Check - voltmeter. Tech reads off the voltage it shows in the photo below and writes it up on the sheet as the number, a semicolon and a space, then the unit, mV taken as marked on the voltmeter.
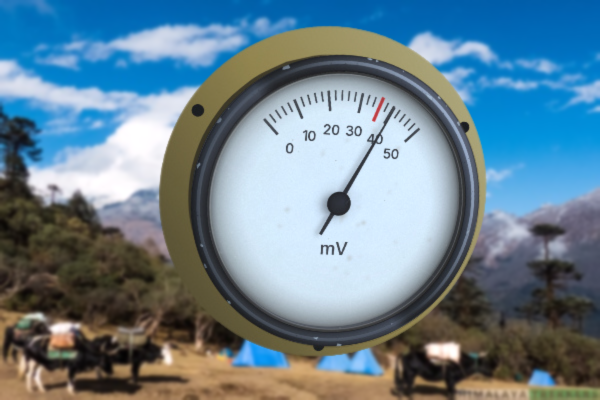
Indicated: 40; mV
